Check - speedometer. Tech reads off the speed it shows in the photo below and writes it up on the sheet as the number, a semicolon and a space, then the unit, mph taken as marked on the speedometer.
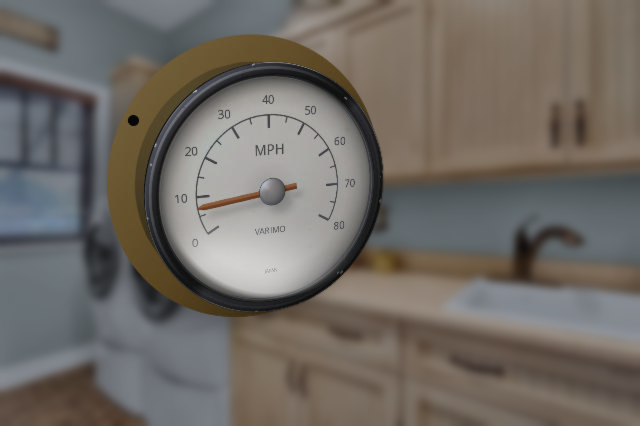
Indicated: 7.5; mph
